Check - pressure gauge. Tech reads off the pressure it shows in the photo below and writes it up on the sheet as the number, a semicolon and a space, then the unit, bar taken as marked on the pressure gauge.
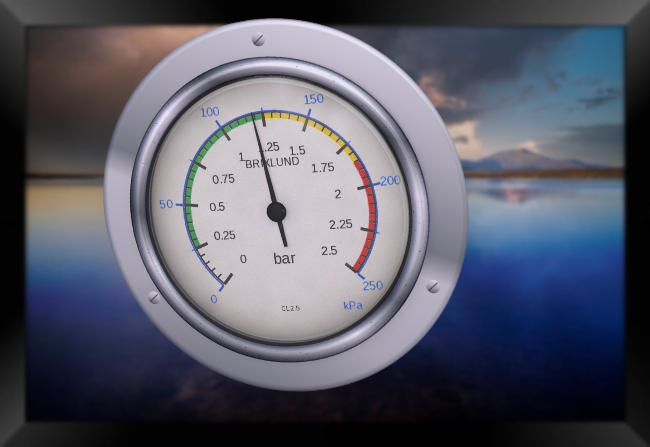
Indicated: 1.2; bar
